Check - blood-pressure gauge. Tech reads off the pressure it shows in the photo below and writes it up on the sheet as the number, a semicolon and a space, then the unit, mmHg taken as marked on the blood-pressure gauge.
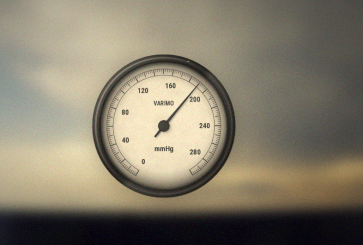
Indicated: 190; mmHg
